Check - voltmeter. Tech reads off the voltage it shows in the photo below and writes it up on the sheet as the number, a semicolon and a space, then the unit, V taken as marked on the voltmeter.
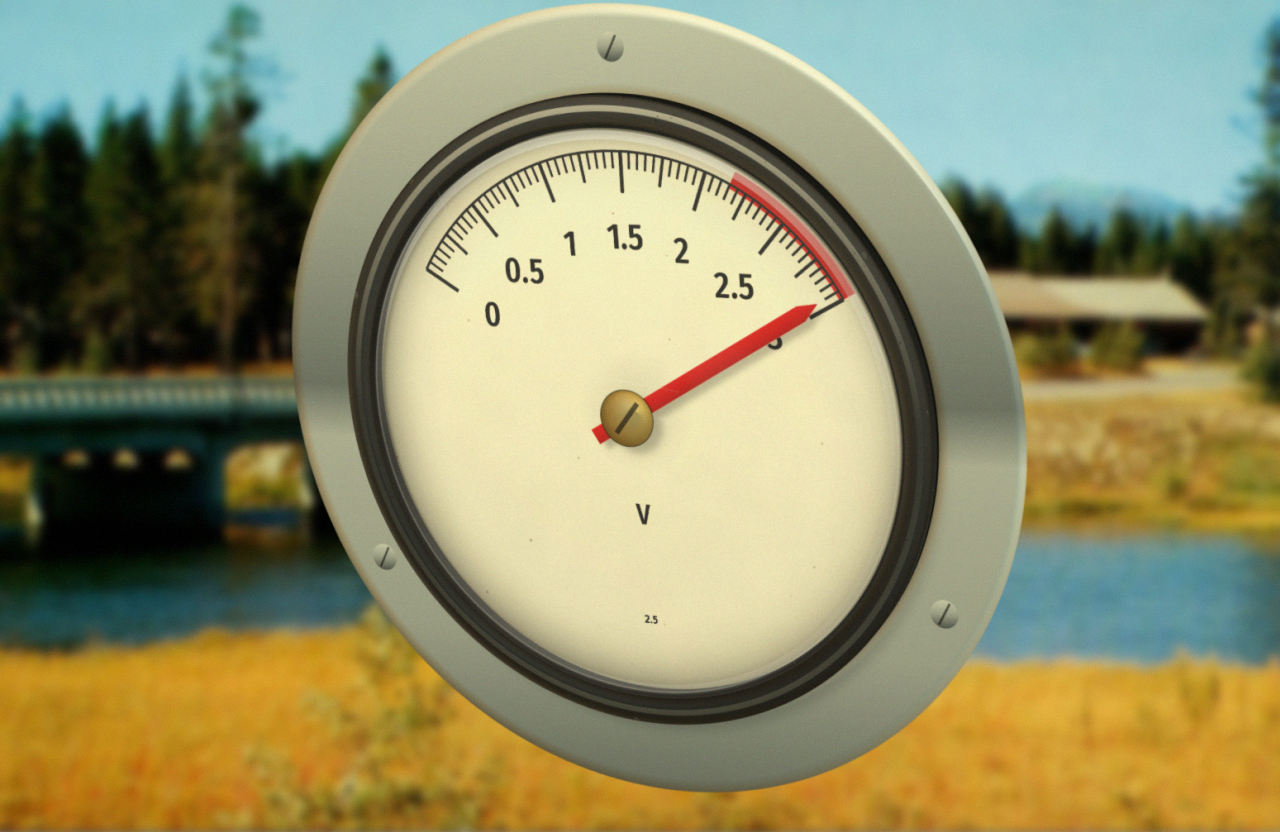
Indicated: 2.95; V
